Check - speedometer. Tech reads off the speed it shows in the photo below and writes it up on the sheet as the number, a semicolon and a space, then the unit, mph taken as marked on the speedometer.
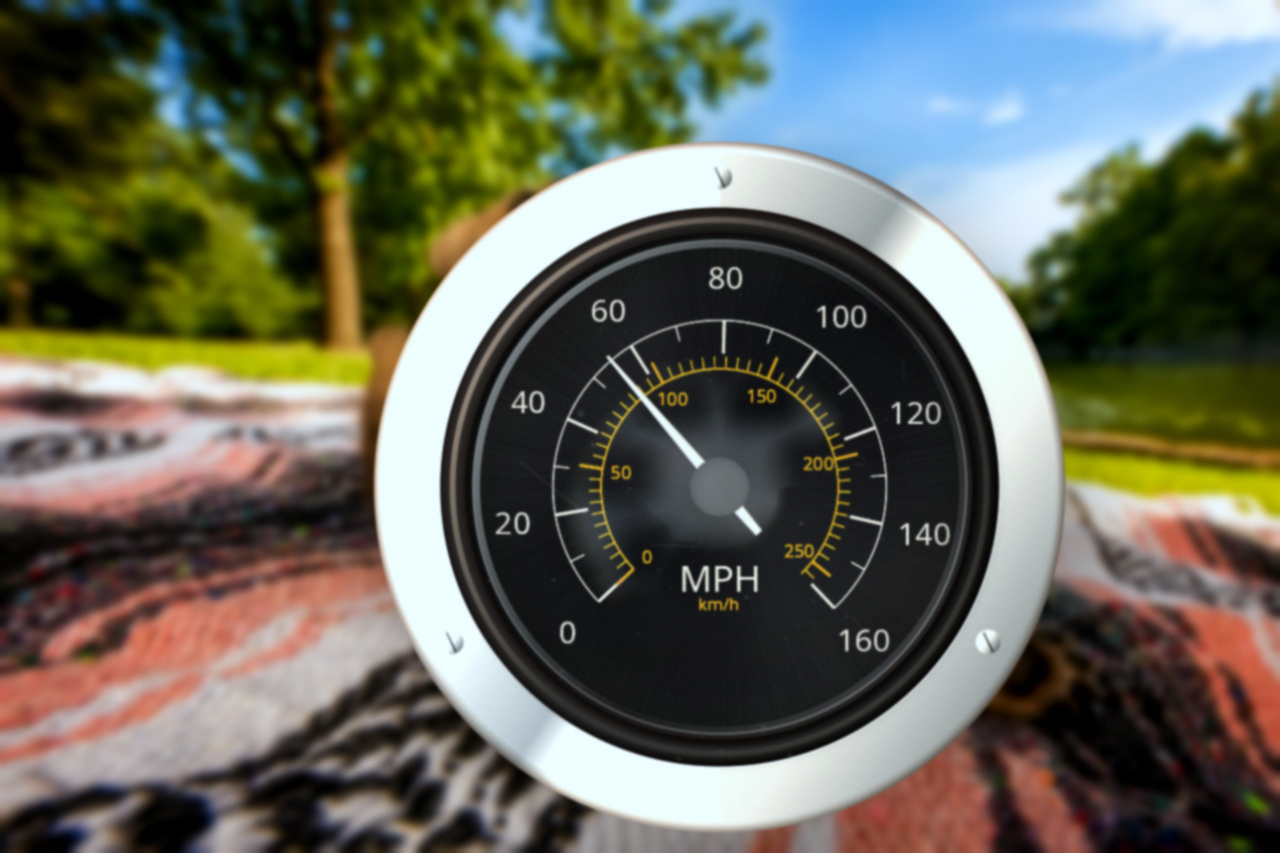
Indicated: 55; mph
